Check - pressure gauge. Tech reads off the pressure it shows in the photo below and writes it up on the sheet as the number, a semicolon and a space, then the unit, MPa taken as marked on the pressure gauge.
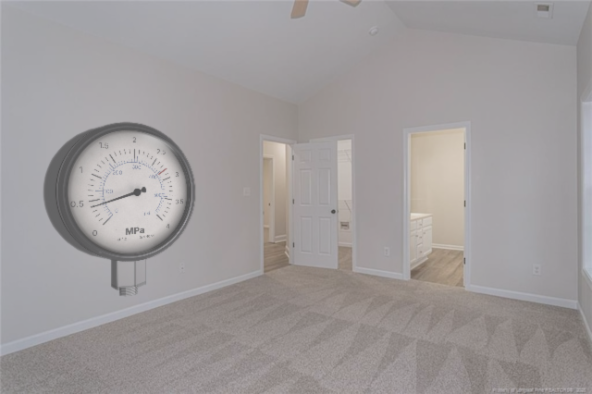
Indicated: 0.4; MPa
